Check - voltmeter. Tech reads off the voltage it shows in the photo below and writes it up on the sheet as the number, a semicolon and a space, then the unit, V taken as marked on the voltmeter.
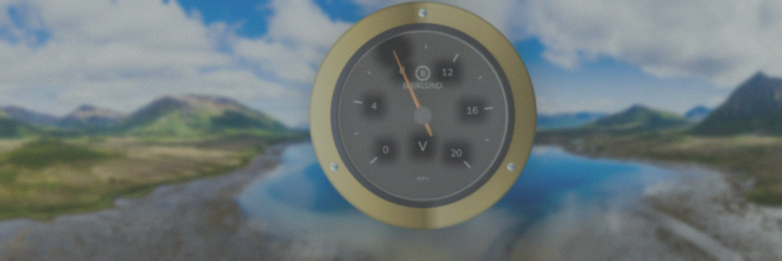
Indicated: 8; V
